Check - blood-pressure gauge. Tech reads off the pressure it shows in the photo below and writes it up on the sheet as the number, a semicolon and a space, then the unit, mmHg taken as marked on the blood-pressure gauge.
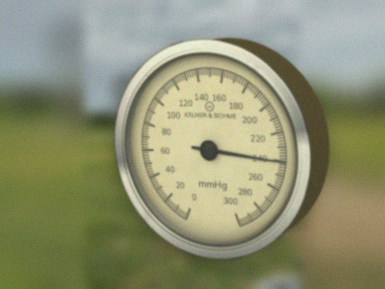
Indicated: 240; mmHg
